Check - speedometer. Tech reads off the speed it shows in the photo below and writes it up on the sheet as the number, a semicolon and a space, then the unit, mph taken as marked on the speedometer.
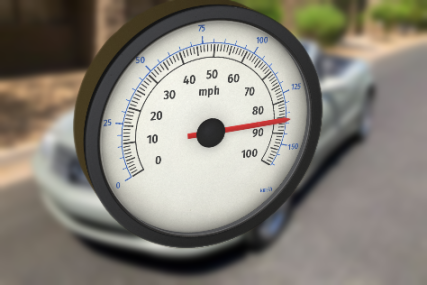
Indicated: 85; mph
